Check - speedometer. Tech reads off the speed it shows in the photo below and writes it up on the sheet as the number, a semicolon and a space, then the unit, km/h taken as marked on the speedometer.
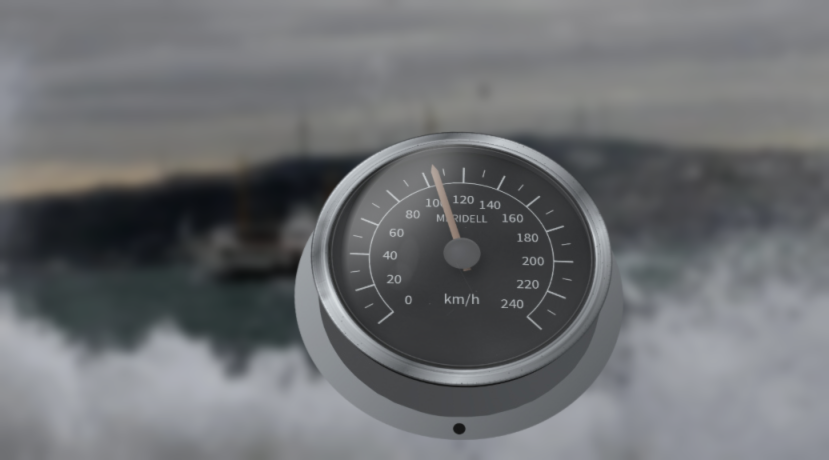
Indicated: 105; km/h
